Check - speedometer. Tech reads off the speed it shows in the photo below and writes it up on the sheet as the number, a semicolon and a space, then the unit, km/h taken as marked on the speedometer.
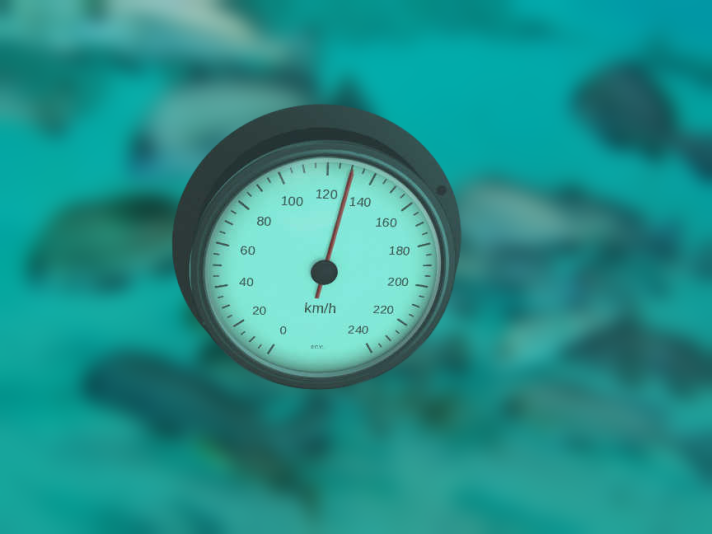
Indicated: 130; km/h
